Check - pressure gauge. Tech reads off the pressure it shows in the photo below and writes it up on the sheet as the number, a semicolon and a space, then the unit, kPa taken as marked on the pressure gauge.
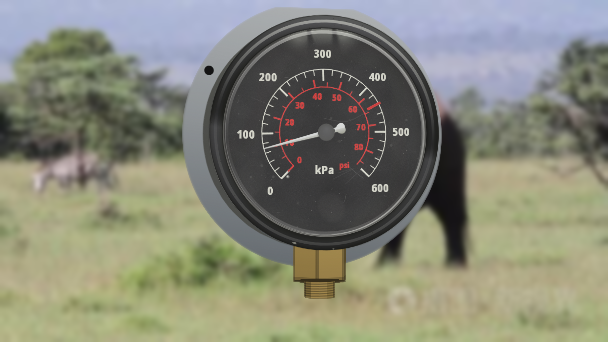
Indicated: 70; kPa
